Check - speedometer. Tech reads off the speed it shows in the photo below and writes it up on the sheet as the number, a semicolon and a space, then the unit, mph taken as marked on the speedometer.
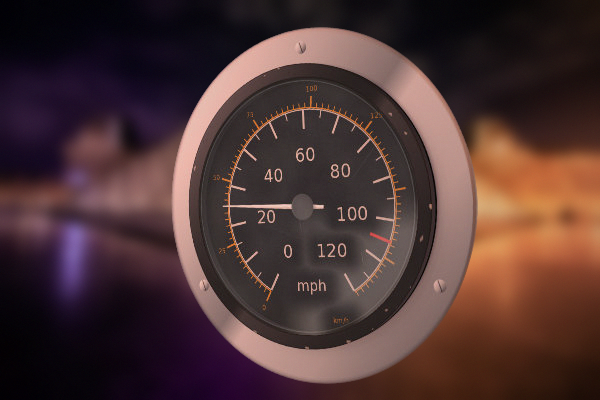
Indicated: 25; mph
